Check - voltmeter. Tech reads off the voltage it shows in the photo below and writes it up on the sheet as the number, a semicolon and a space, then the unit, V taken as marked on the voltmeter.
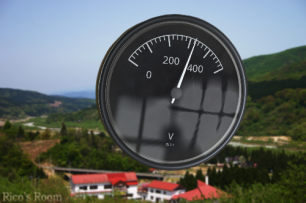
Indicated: 320; V
